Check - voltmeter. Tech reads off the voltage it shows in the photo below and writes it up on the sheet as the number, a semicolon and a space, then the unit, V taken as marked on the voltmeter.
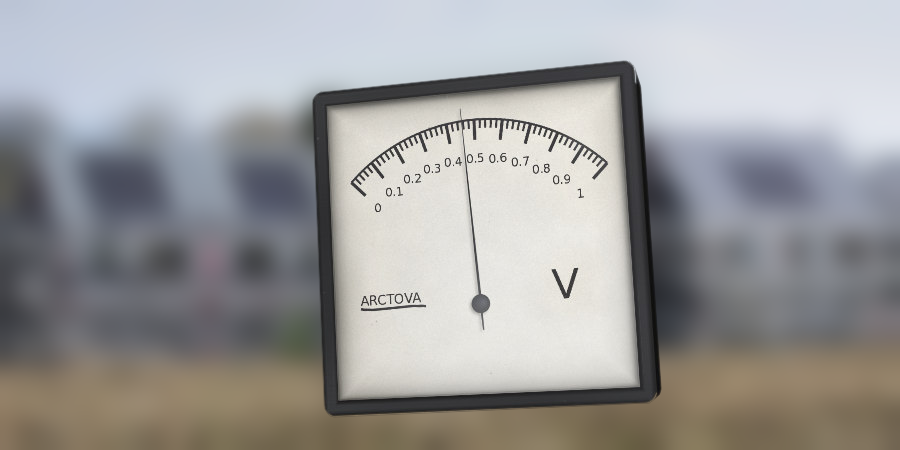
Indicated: 0.46; V
